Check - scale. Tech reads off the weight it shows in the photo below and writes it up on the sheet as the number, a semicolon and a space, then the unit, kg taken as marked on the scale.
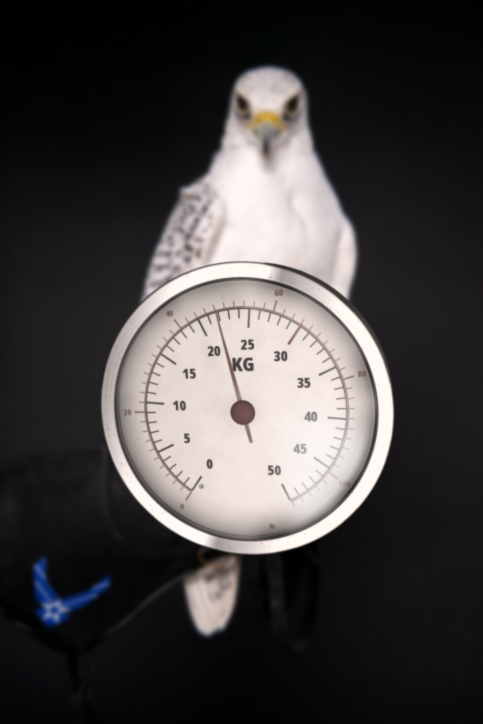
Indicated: 22; kg
